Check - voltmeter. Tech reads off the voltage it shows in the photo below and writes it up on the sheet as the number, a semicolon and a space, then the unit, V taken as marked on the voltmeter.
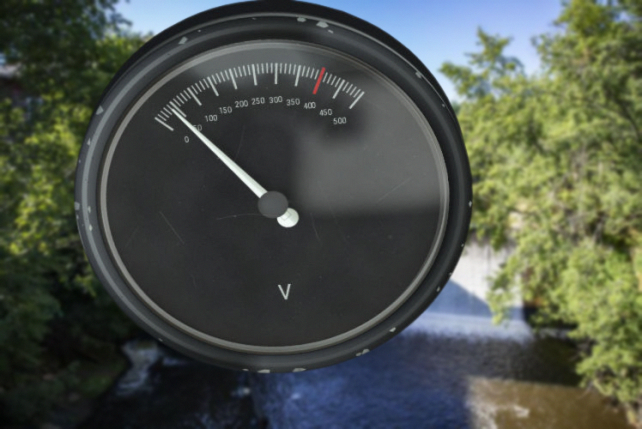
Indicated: 50; V
